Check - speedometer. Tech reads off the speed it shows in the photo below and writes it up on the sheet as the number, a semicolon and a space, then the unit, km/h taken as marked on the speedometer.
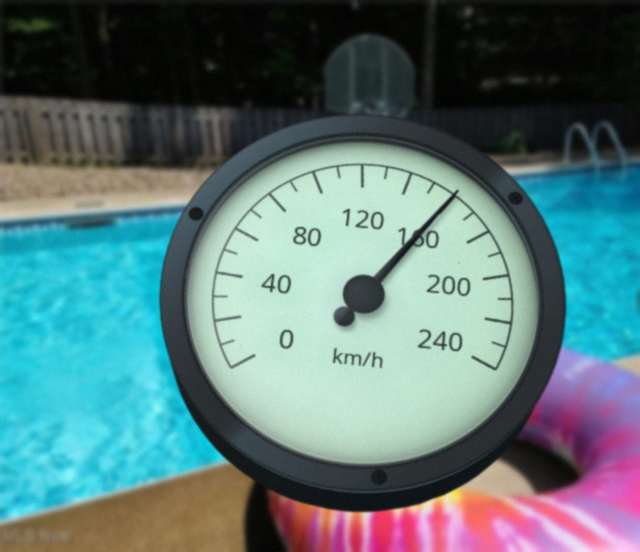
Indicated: 160; km/h
